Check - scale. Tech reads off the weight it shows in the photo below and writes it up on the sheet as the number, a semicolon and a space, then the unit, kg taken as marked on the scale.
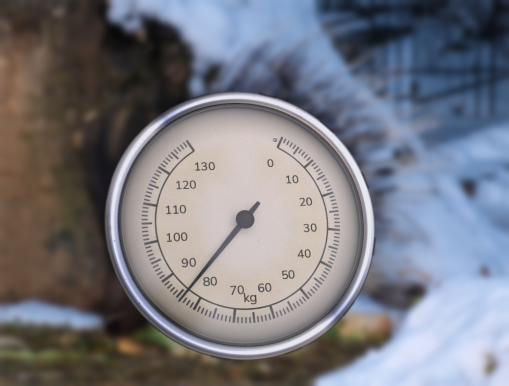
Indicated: 84; kg
